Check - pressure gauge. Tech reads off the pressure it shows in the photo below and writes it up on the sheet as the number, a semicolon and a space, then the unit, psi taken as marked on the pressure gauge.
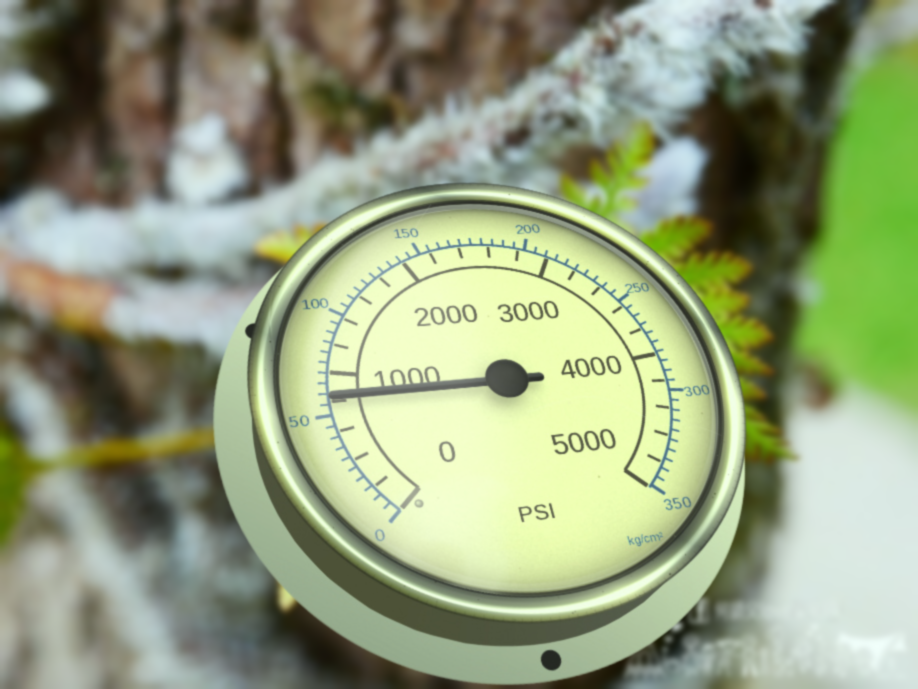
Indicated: 800; psi
